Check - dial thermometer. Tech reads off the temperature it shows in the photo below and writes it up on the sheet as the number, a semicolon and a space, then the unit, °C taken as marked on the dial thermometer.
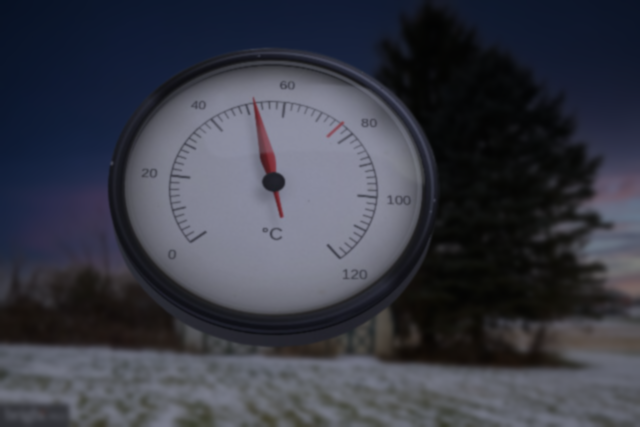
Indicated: 52; °C
